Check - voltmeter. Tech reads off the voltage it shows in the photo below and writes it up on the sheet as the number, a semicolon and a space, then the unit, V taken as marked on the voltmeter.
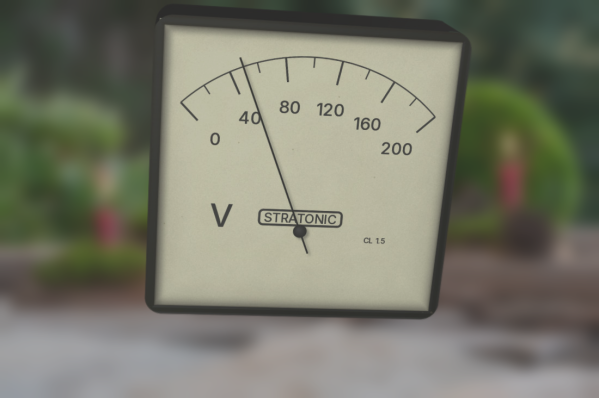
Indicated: 50; V
